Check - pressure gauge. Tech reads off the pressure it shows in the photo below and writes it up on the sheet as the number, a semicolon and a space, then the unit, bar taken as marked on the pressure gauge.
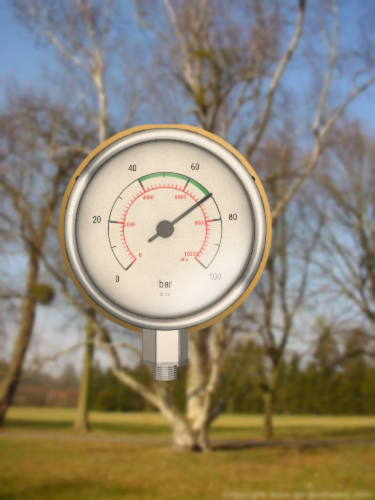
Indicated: 70; bar
